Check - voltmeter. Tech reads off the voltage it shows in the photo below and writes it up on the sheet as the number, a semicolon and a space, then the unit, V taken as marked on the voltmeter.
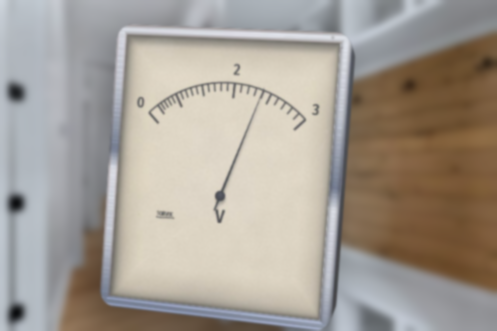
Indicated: 2.4; V
